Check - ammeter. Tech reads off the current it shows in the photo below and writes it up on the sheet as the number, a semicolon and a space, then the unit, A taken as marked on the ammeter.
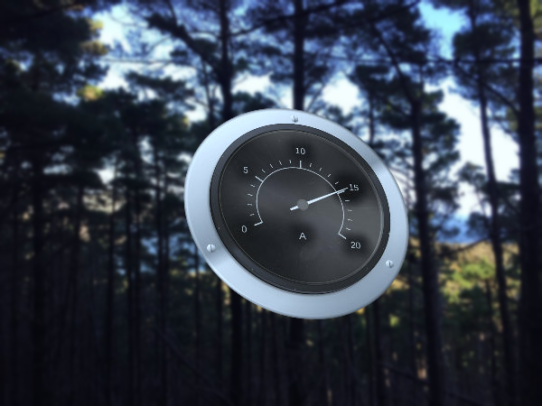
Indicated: 15; A
